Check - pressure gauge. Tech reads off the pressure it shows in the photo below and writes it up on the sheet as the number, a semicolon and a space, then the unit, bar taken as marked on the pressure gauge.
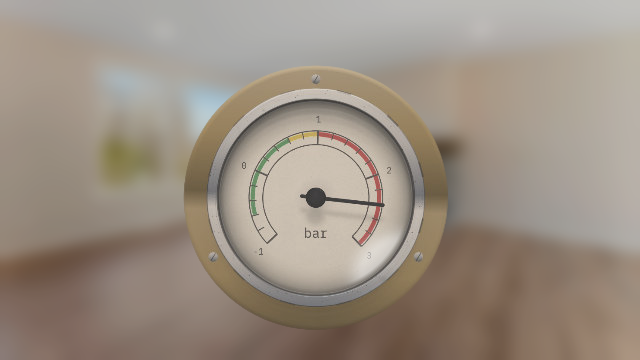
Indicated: 2.4; bar
